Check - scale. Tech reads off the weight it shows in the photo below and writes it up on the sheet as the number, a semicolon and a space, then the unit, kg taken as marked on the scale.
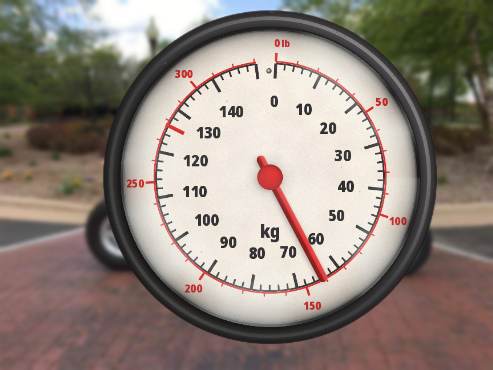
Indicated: 64; kg
